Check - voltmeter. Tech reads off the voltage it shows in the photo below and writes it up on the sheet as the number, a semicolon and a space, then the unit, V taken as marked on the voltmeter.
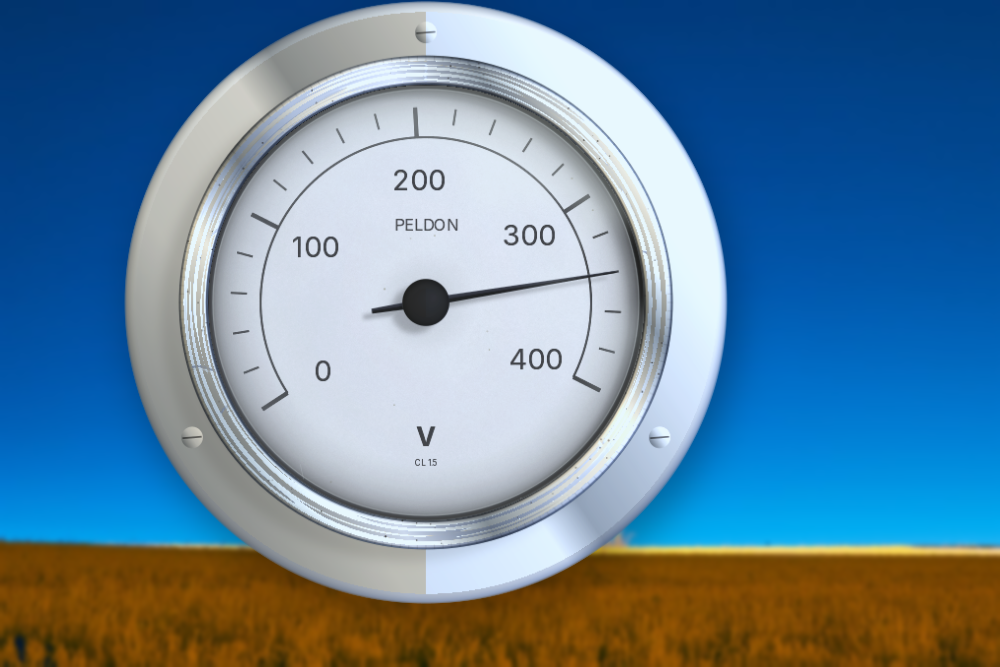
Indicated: 340; V
